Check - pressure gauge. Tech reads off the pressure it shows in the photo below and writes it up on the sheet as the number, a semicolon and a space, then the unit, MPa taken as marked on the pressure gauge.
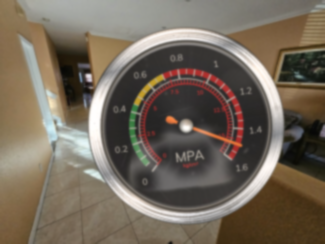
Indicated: 1.5; MPa
